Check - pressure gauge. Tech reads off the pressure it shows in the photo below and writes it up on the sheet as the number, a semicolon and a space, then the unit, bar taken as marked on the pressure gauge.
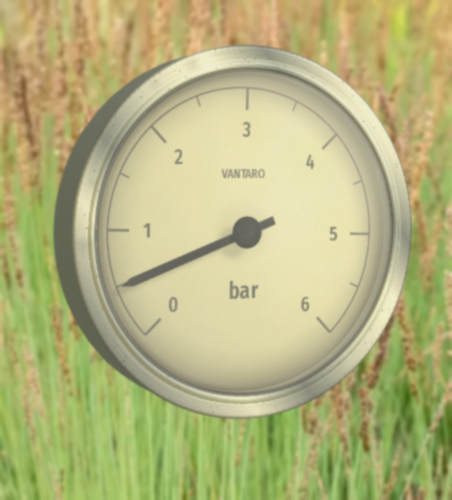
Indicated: 0.5; bar
